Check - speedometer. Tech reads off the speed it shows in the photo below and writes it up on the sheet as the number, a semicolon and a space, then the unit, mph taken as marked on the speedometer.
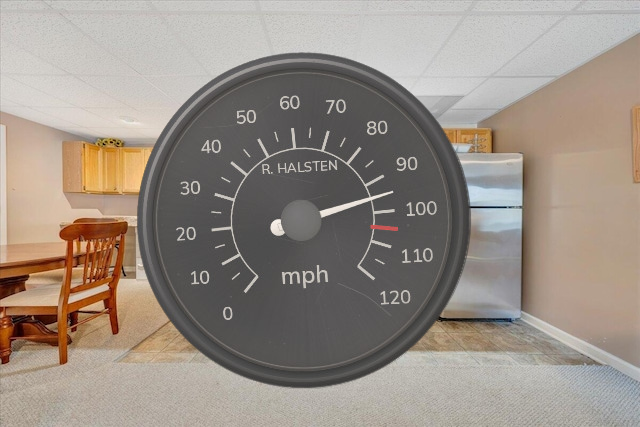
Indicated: 95; mph
